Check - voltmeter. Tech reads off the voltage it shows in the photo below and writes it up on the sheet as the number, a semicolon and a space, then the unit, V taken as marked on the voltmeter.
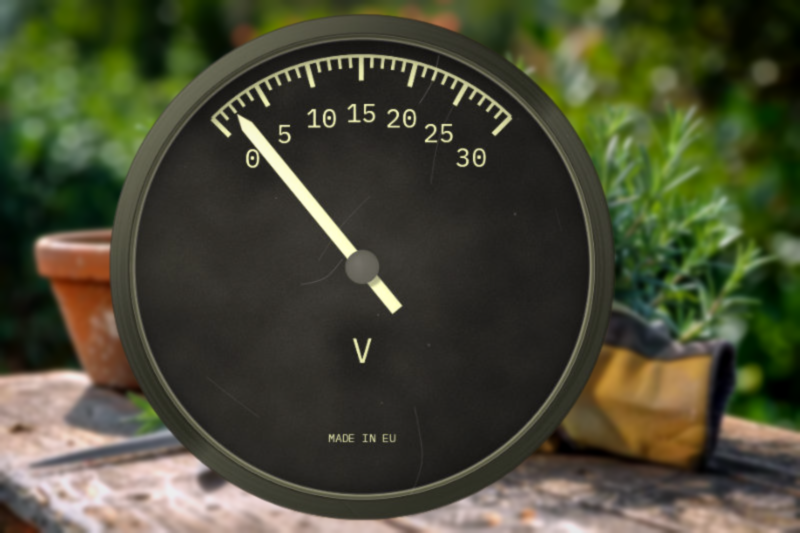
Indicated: 2; V
